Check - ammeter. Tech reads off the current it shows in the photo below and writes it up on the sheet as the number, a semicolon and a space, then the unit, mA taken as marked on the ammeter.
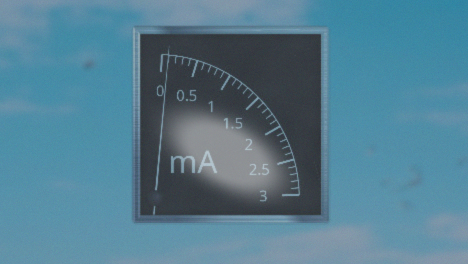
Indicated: 0.1; mA
